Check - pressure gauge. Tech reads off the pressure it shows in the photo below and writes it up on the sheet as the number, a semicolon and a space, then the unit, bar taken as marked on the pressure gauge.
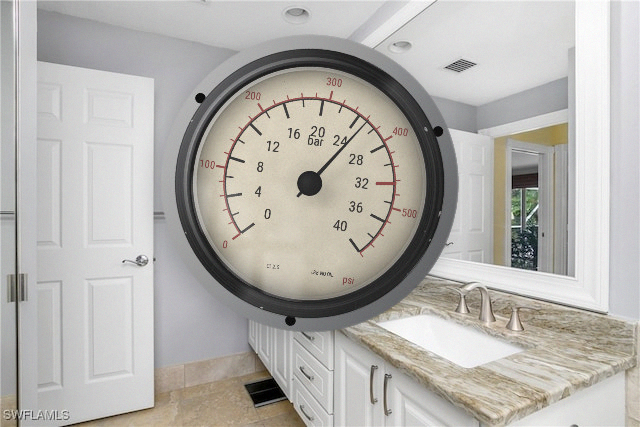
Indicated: 25; bar
